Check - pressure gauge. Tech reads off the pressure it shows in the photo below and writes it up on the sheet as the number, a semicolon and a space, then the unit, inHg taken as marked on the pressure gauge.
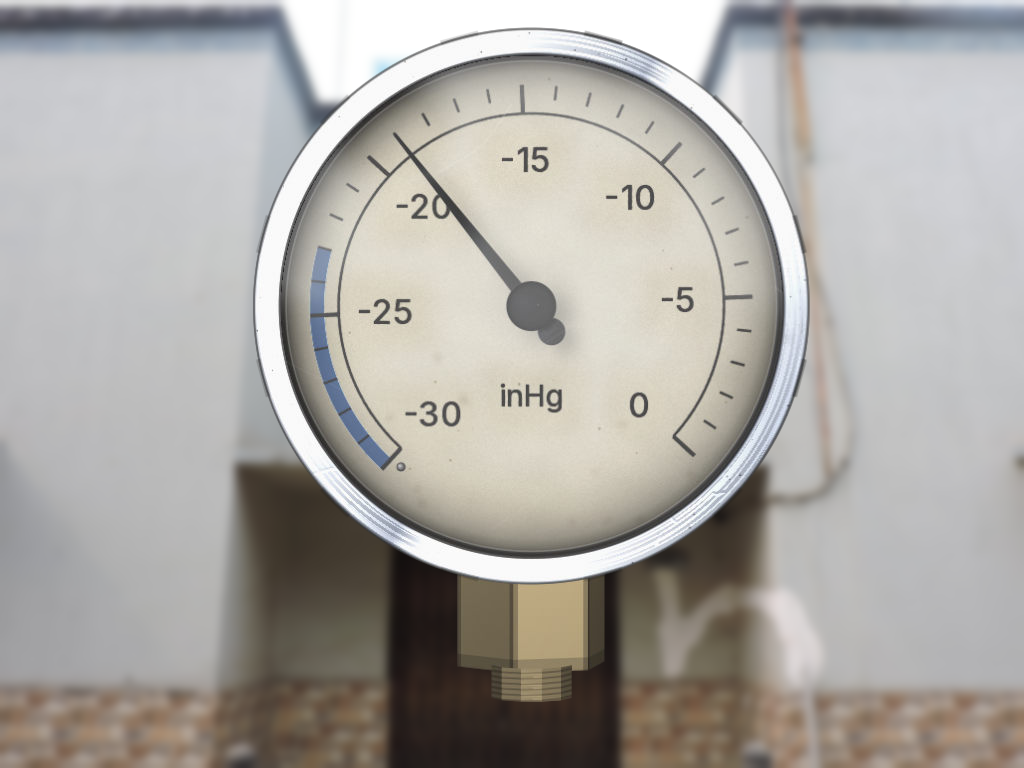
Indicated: -19; inHg
